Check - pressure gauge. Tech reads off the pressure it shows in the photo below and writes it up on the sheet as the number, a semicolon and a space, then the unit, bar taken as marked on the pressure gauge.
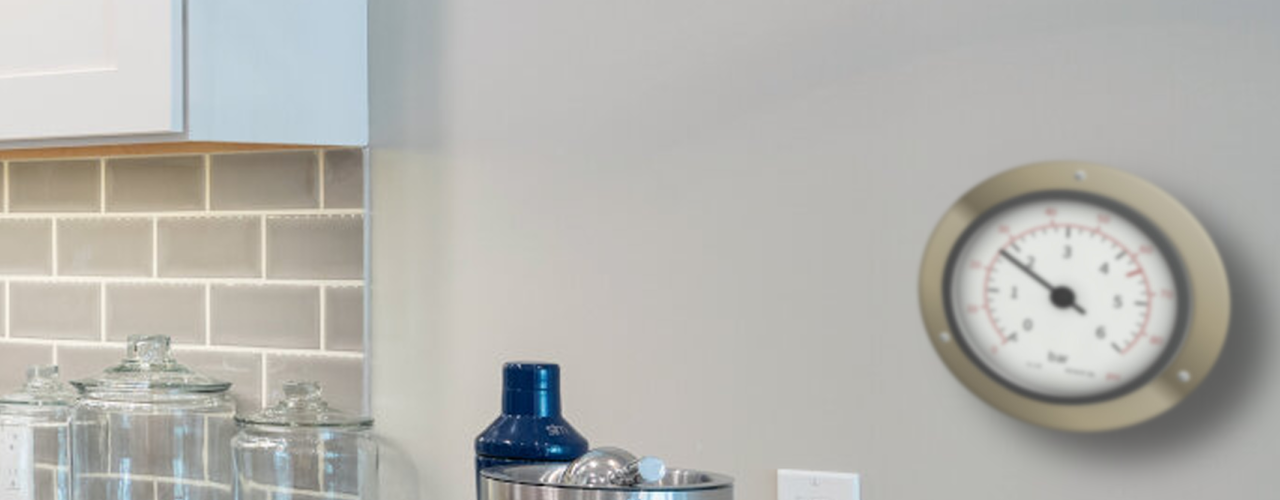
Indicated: 1.8; bar
